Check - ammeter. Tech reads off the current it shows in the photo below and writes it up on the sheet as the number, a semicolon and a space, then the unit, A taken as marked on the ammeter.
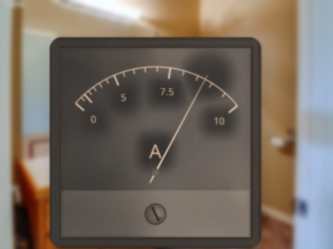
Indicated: 8.75; A
